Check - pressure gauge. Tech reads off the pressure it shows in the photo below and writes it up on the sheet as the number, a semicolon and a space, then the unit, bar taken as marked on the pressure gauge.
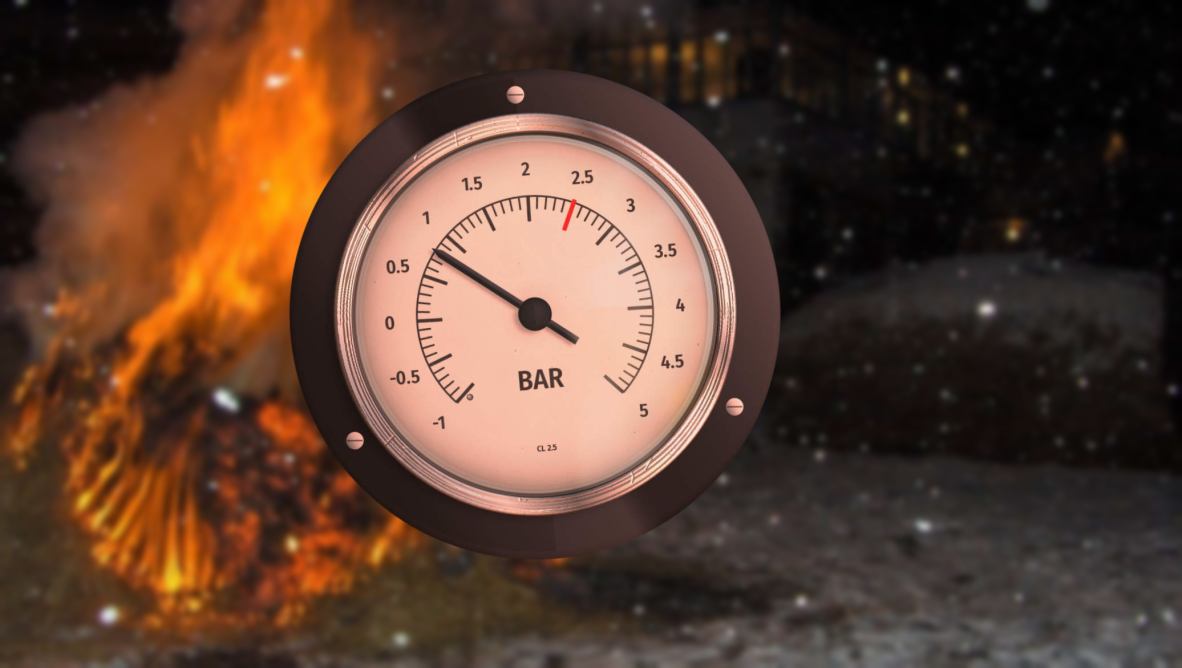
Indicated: 0.8; bar
